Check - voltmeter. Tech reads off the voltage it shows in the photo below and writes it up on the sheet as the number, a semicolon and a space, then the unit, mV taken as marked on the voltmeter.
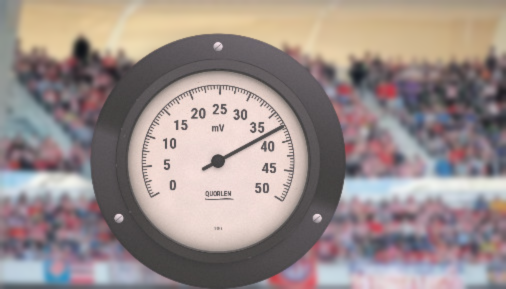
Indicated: 37.5; mV
